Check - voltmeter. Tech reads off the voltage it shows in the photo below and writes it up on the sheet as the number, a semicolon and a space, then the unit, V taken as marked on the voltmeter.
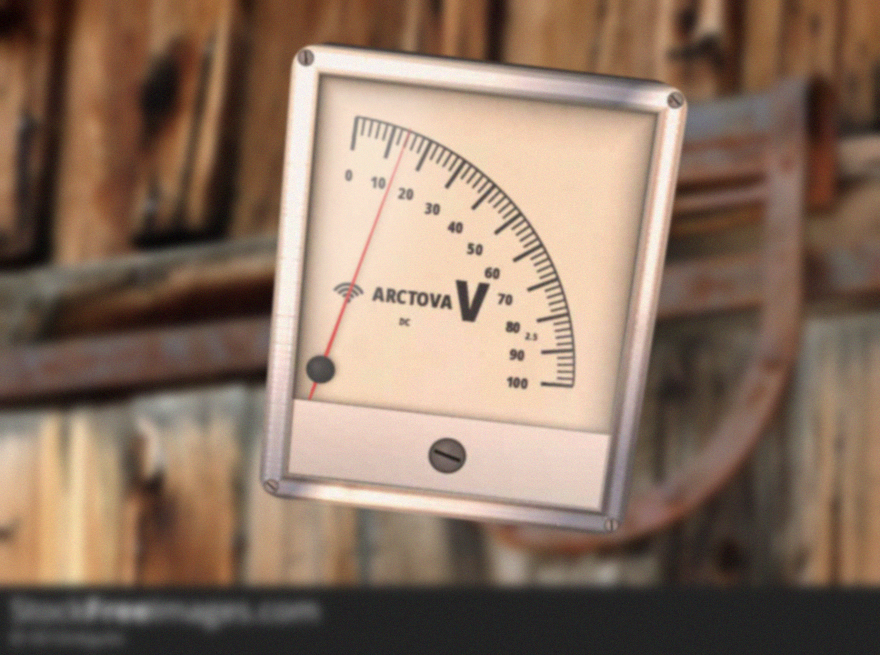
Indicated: 14; V
